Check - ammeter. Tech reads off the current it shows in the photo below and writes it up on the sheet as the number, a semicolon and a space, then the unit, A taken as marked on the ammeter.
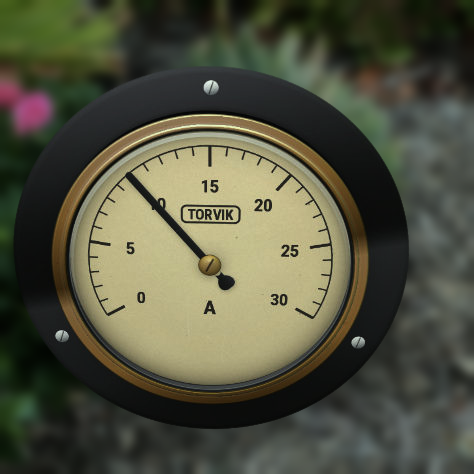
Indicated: 10; A
